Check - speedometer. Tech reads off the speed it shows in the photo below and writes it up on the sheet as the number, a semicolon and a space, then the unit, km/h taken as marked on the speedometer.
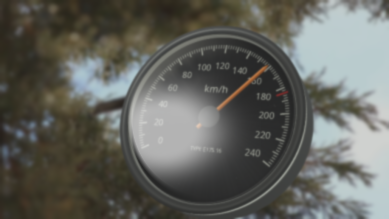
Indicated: 160; km/h
